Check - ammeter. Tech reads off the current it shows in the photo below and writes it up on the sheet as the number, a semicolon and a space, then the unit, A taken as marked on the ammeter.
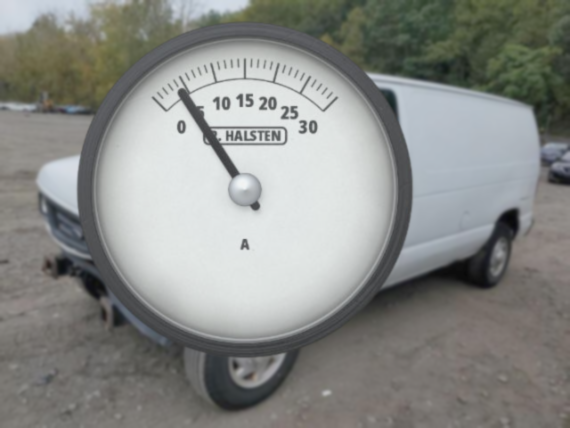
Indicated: 4; A
